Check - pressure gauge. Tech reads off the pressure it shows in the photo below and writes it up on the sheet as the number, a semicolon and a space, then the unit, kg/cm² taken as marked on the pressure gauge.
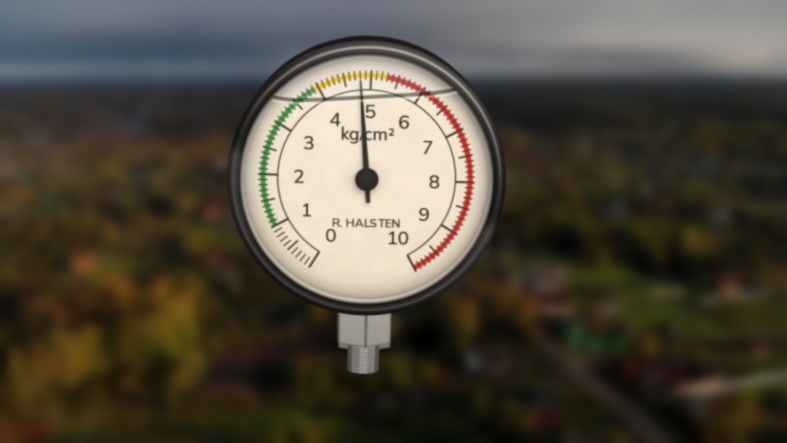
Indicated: 4.8; kg/cm²
